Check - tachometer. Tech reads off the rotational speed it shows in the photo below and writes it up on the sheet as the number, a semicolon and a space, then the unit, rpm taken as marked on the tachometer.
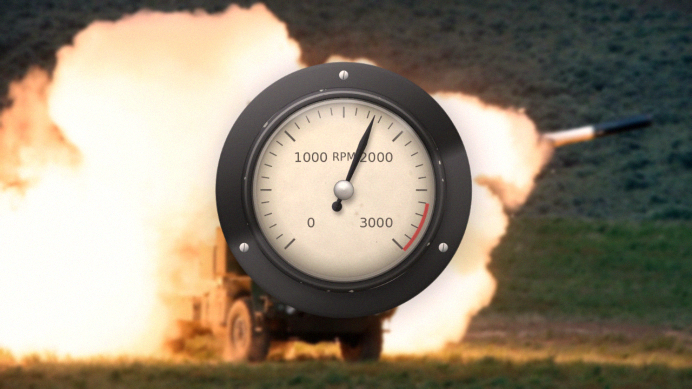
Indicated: 1750; rpm
